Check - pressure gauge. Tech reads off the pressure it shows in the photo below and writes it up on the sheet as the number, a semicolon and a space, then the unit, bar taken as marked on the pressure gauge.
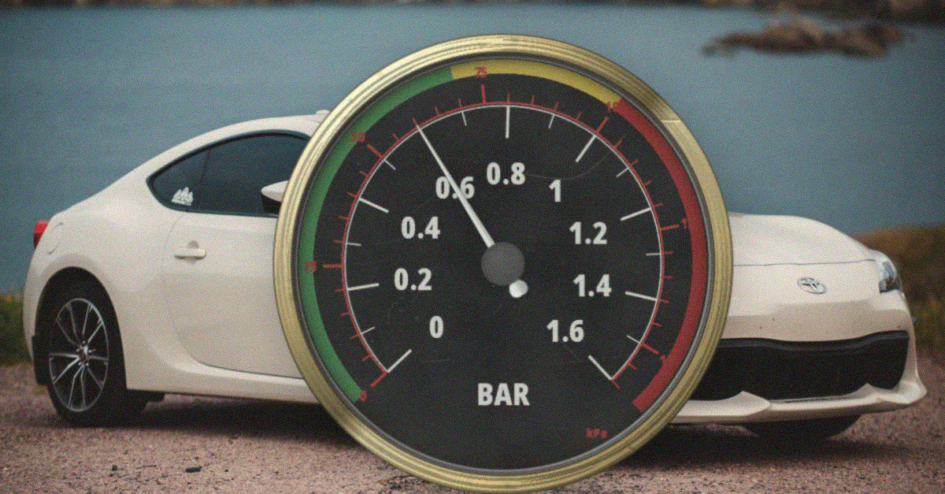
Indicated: 0.6; bar
